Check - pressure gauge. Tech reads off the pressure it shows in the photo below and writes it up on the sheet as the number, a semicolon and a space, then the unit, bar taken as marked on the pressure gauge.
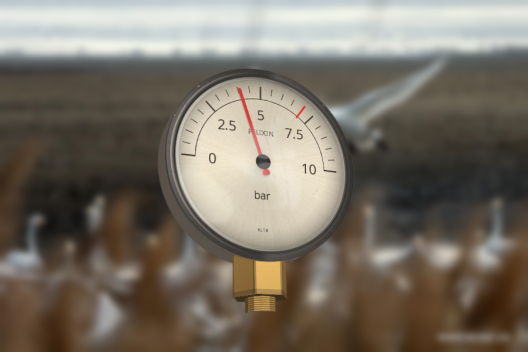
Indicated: 4; bar
